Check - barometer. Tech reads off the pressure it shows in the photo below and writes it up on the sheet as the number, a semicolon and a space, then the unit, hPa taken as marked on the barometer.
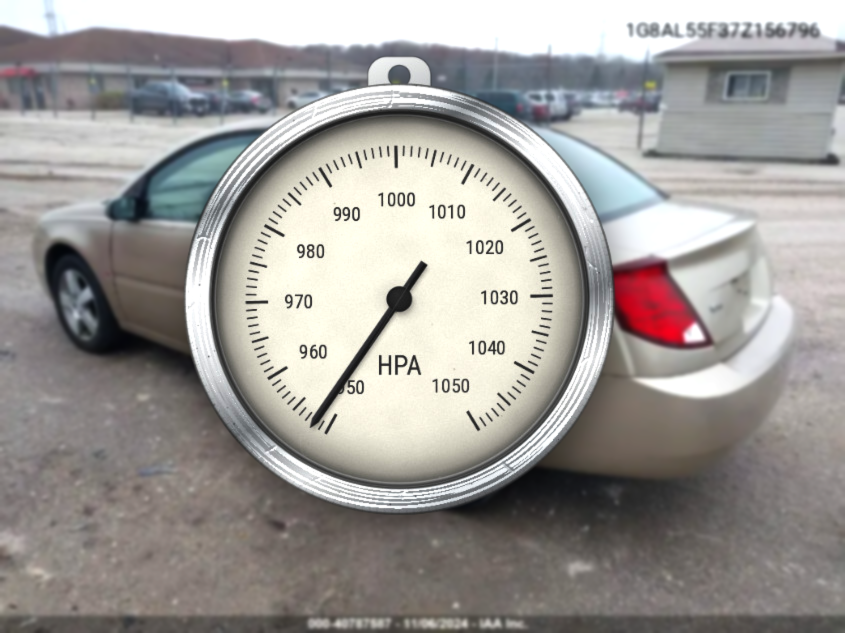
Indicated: 952; hPa
